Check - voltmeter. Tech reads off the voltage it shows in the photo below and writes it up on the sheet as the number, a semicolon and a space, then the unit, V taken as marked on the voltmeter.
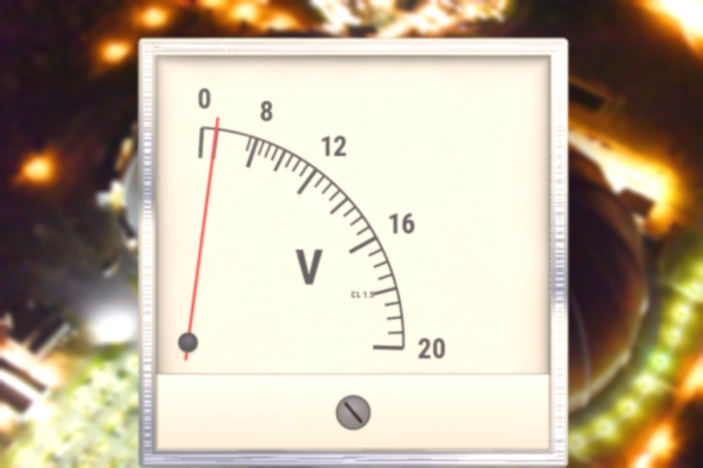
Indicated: 4; V
